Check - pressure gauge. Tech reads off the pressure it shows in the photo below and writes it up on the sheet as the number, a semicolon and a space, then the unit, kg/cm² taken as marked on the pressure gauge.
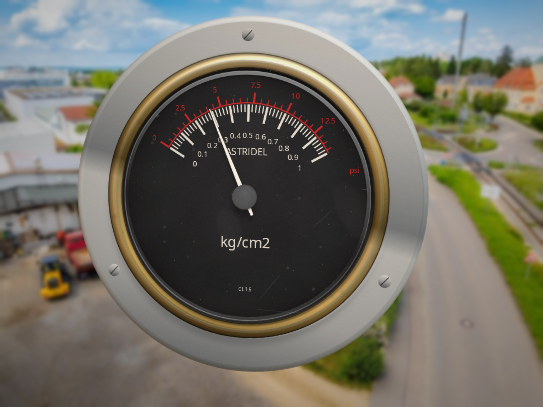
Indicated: 0.3; kg/cm²
